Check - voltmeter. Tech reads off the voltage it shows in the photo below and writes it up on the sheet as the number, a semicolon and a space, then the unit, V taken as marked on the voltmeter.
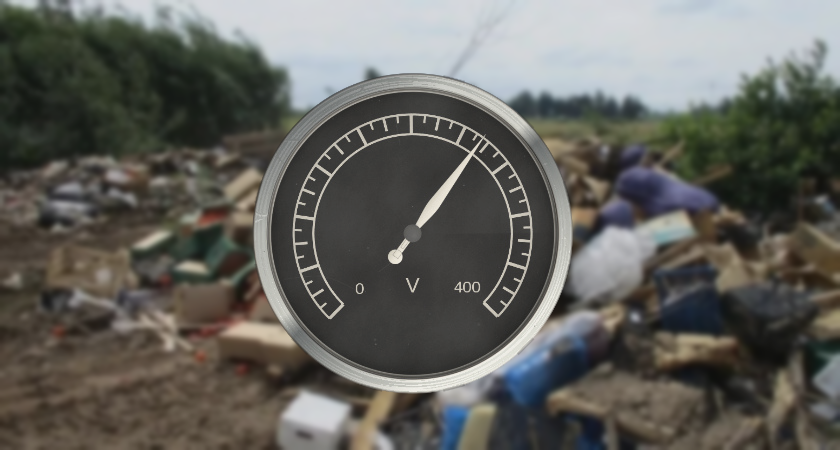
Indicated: 255; V
